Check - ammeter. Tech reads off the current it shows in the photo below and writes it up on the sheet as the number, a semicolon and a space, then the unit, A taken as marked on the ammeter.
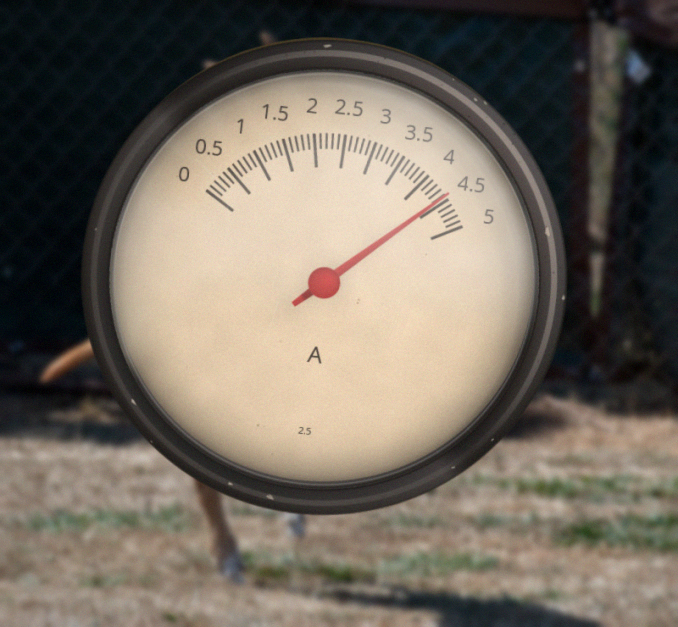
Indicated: 4.4; A
